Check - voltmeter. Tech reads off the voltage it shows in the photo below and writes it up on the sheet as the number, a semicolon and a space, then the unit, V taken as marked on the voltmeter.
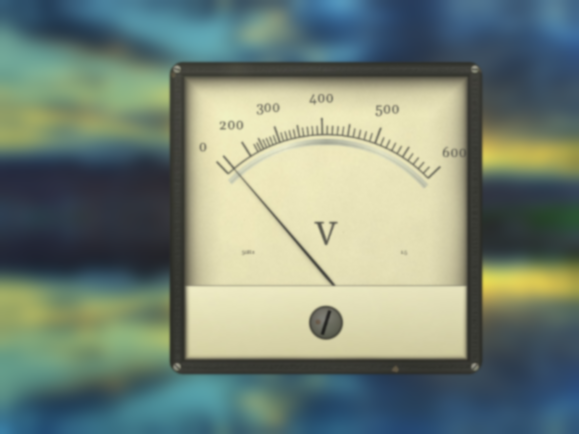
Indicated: 100; V
